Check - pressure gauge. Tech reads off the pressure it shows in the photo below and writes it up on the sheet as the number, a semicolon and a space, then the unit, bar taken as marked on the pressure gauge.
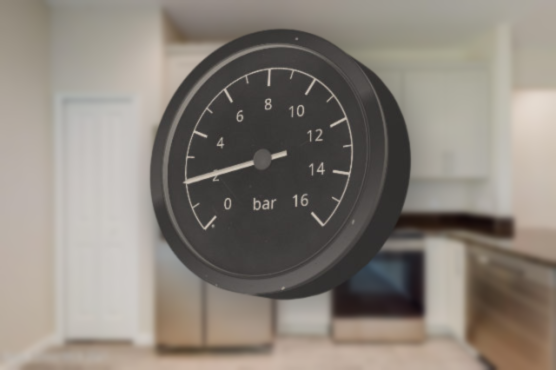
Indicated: 2; bar
